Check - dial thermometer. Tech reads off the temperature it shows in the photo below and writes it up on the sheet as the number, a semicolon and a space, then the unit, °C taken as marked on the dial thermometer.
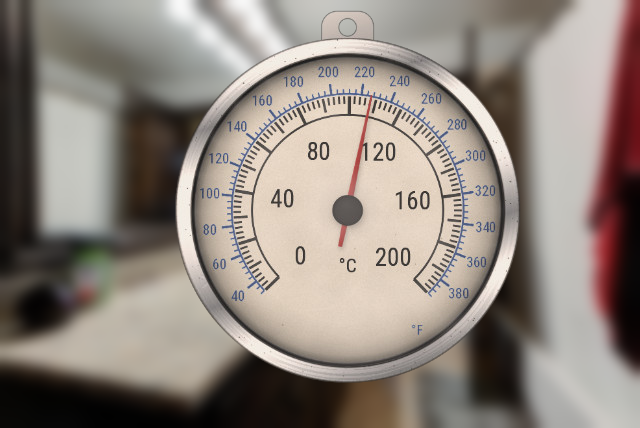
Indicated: 108; °C
